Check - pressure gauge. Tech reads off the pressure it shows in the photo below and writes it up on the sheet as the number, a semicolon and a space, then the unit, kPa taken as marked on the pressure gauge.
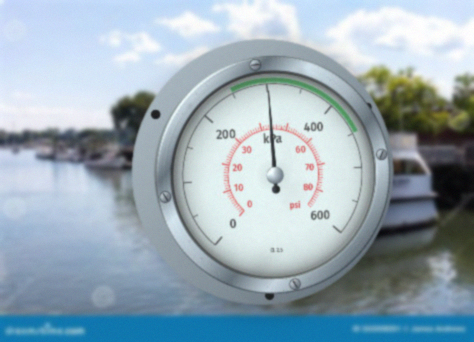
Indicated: 300; kPa
